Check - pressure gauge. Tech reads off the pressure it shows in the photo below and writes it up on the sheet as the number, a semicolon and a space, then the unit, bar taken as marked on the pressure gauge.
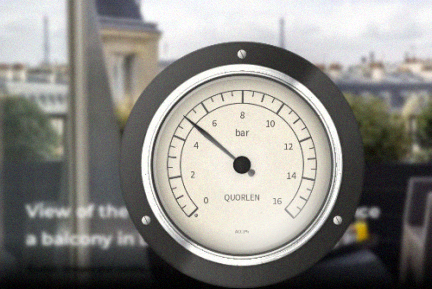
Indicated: 5; bar
